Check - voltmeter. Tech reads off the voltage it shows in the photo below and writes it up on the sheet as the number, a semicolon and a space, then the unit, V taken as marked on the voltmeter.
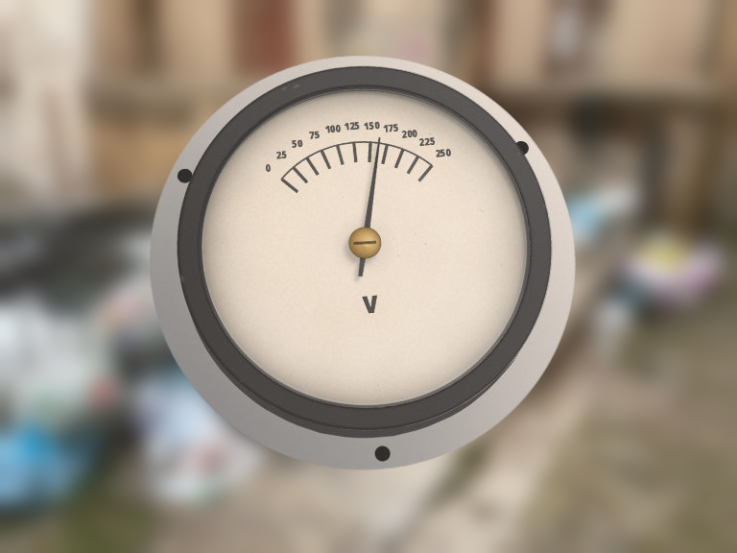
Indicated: 162.5; V
